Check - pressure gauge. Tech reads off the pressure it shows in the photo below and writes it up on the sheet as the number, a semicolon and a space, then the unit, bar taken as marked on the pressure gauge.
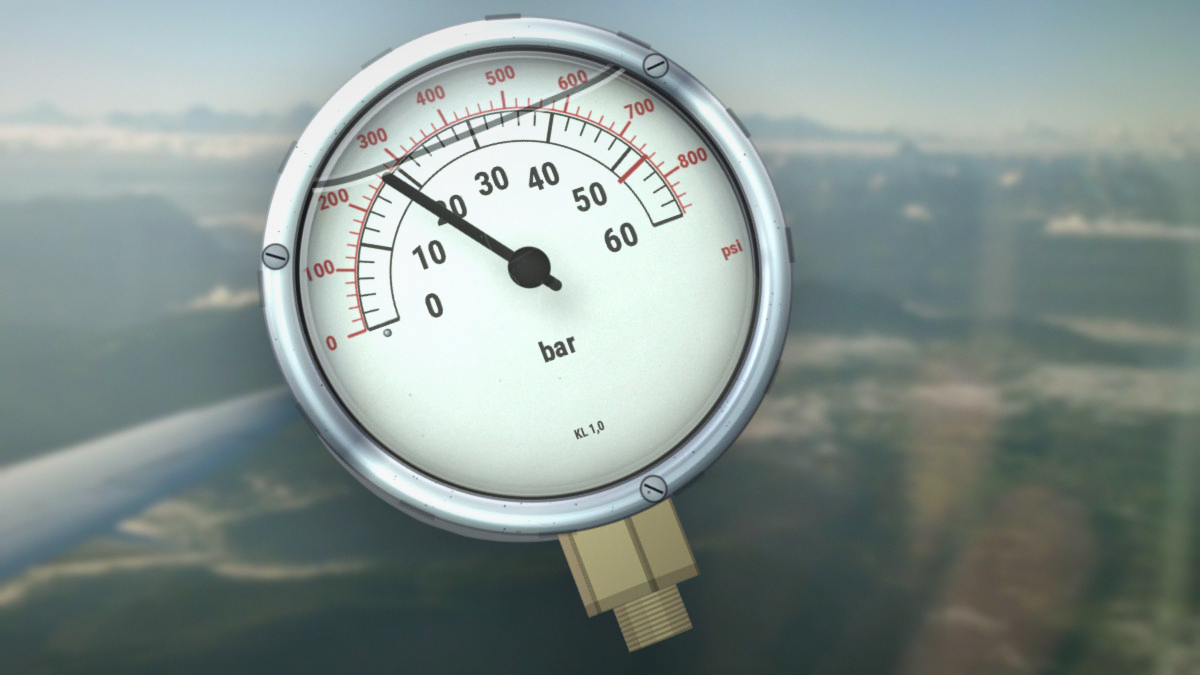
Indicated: 18; bar
